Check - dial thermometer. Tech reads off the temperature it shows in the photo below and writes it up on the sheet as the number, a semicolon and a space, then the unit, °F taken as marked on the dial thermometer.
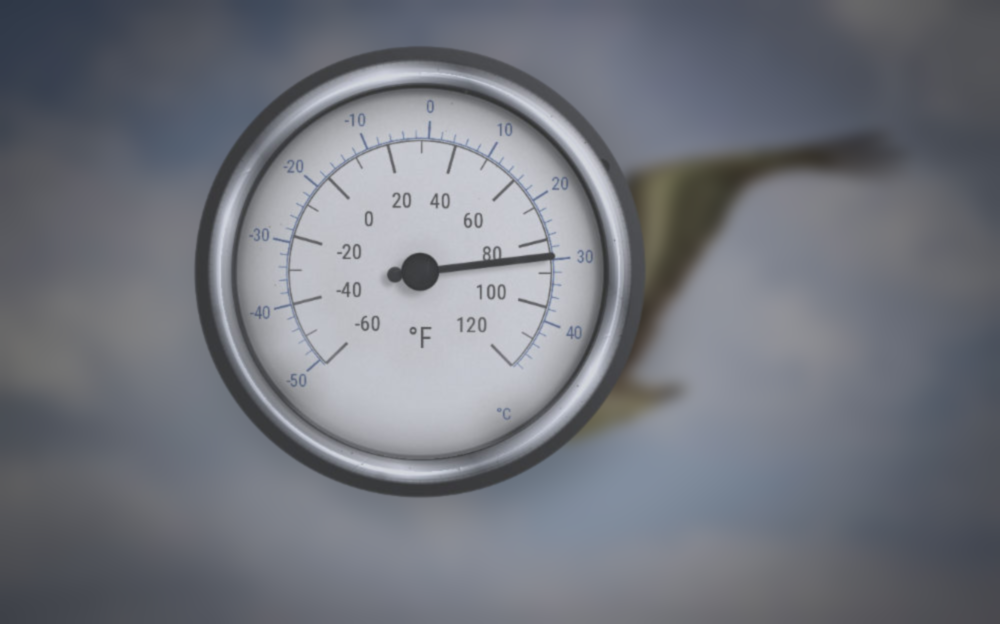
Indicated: 85; °F
